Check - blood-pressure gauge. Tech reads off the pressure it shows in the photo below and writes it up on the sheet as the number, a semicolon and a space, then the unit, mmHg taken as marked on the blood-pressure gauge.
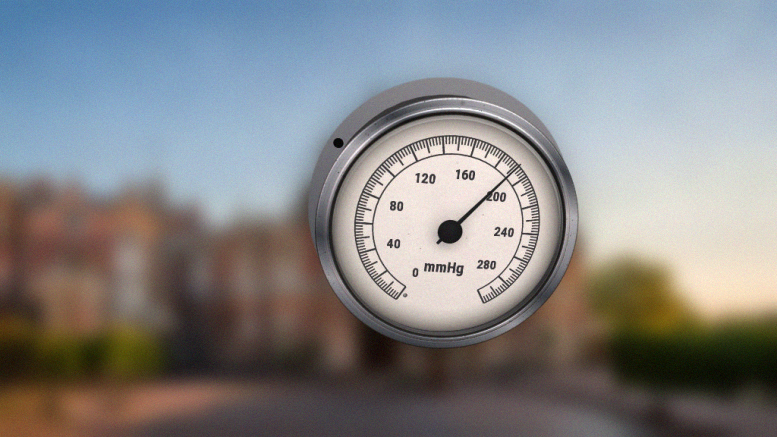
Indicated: 190; mmHg
